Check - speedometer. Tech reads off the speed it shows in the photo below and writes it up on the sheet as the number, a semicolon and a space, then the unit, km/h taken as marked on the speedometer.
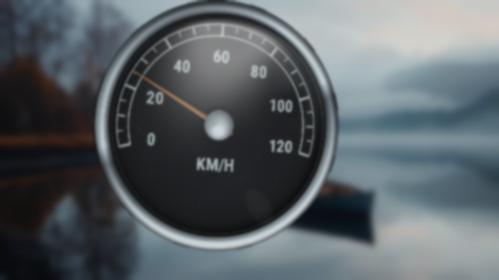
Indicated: 25; km/h
